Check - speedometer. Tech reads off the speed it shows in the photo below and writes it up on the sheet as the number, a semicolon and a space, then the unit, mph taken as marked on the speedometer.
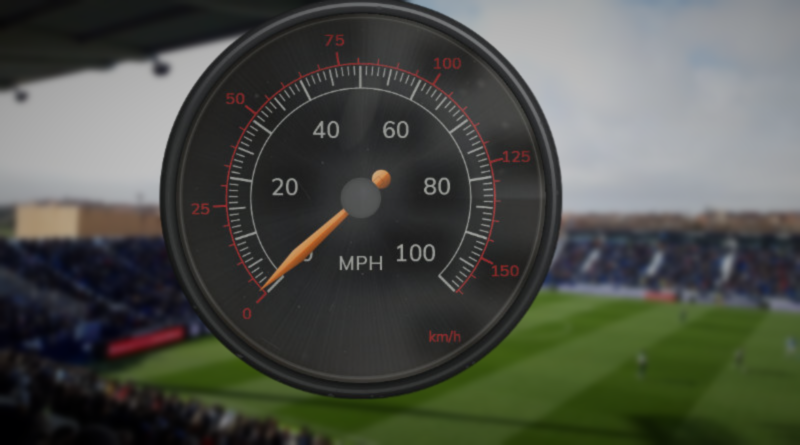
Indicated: 1; mph
